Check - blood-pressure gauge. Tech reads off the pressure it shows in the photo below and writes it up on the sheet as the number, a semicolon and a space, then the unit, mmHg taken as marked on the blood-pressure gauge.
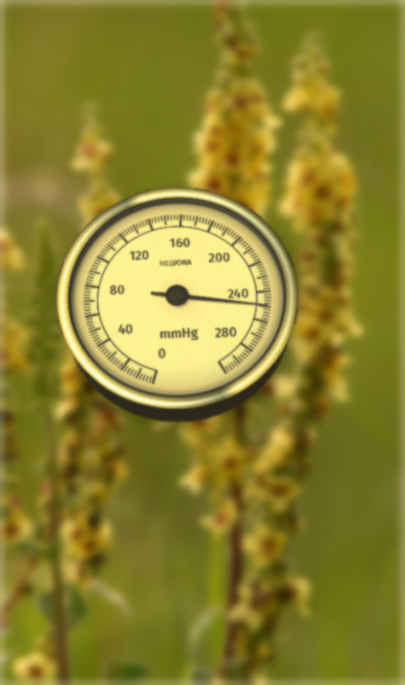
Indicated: 250; mmHg
